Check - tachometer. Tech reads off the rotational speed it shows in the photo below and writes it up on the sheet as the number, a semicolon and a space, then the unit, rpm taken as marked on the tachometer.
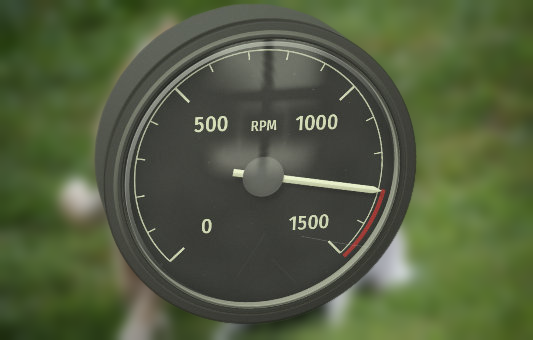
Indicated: 1300; rpm
